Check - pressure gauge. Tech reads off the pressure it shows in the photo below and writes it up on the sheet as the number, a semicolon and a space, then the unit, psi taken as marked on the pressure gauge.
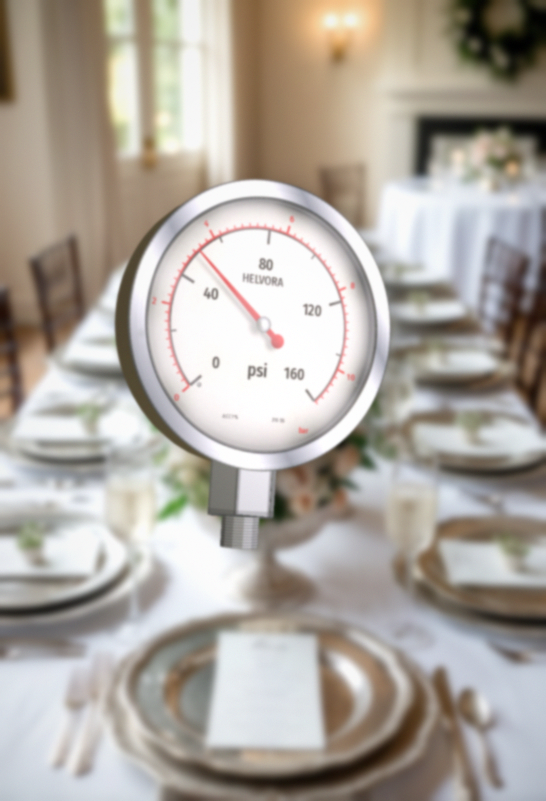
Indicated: 50; psi
